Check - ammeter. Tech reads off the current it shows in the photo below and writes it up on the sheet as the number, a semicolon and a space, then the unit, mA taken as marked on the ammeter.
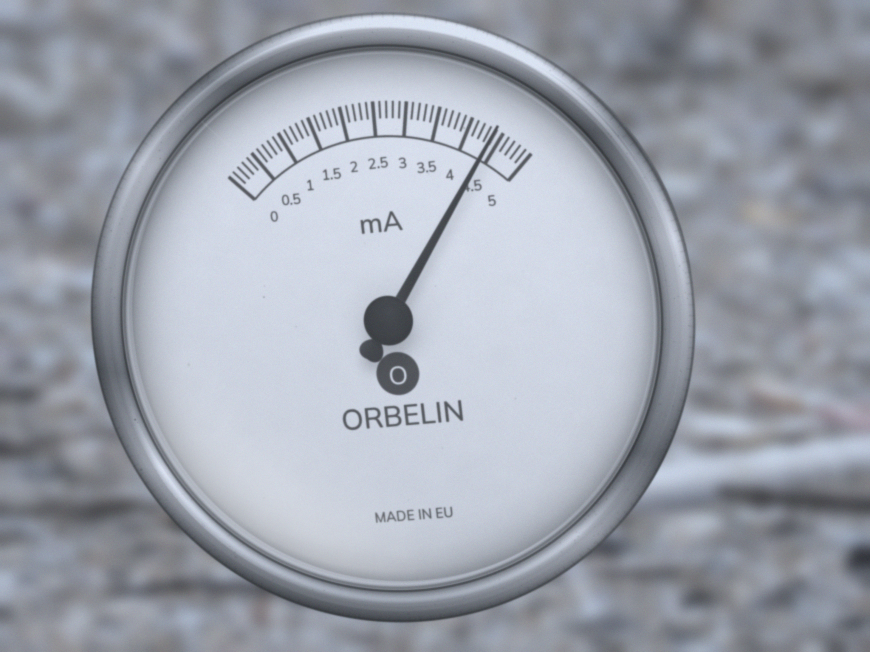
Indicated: 4.4; mA
